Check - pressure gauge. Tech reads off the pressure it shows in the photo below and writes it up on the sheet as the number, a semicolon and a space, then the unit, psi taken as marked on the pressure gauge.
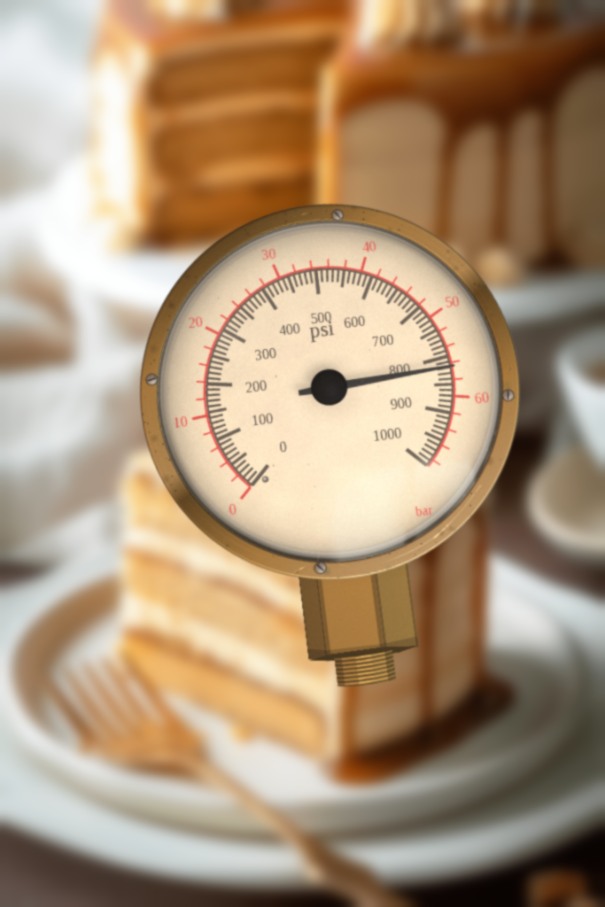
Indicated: 820; psi
